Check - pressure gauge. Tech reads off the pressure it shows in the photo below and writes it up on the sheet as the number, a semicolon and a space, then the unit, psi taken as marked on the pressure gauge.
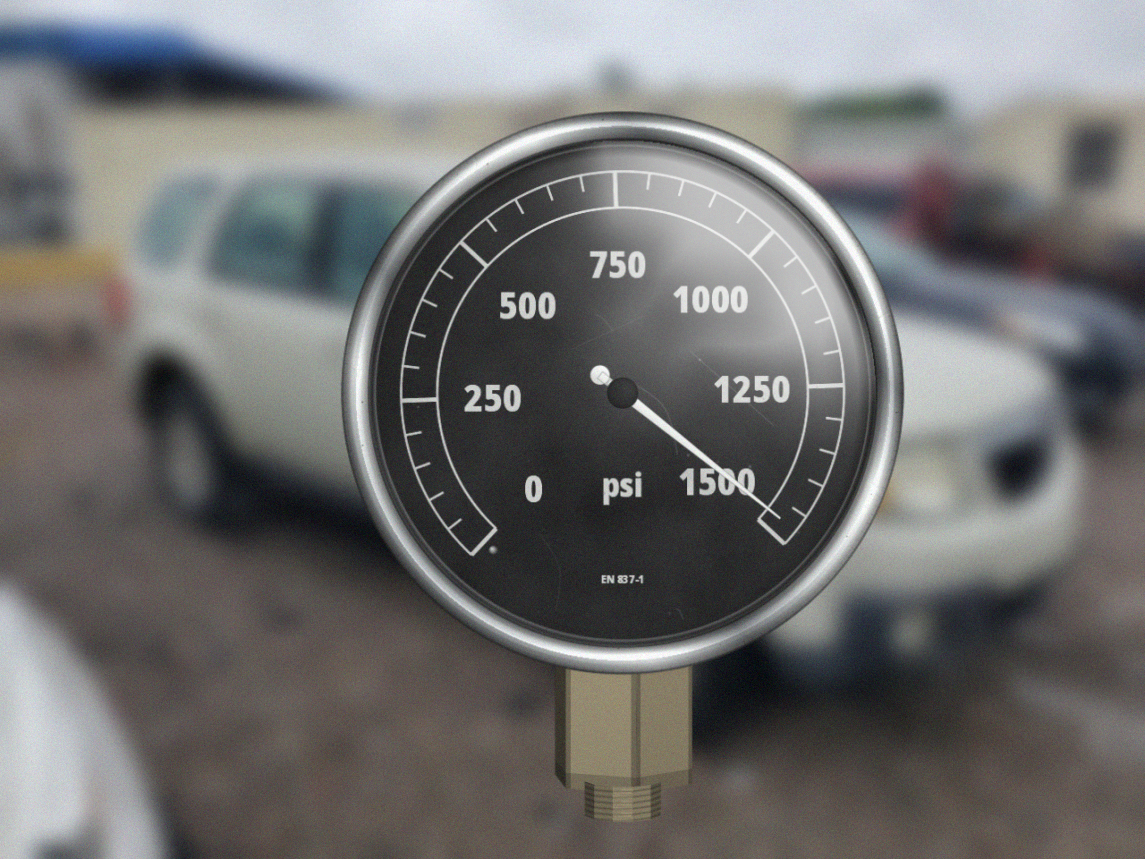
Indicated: 1475; psi
